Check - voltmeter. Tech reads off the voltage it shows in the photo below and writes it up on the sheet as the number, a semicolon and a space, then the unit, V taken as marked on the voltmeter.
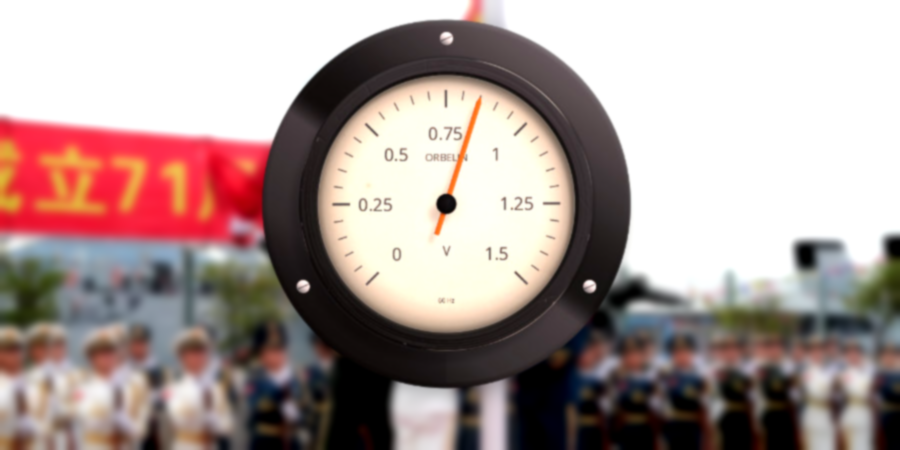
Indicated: 0.85; V
